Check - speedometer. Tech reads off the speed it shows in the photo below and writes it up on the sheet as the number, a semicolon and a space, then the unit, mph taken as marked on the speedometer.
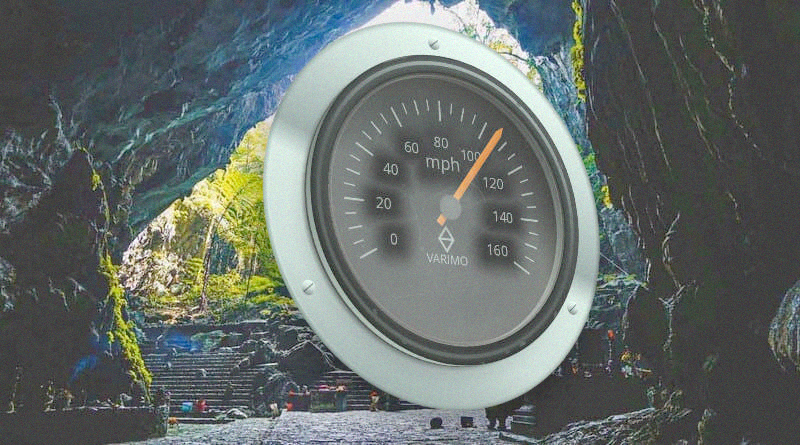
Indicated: 105; mph
